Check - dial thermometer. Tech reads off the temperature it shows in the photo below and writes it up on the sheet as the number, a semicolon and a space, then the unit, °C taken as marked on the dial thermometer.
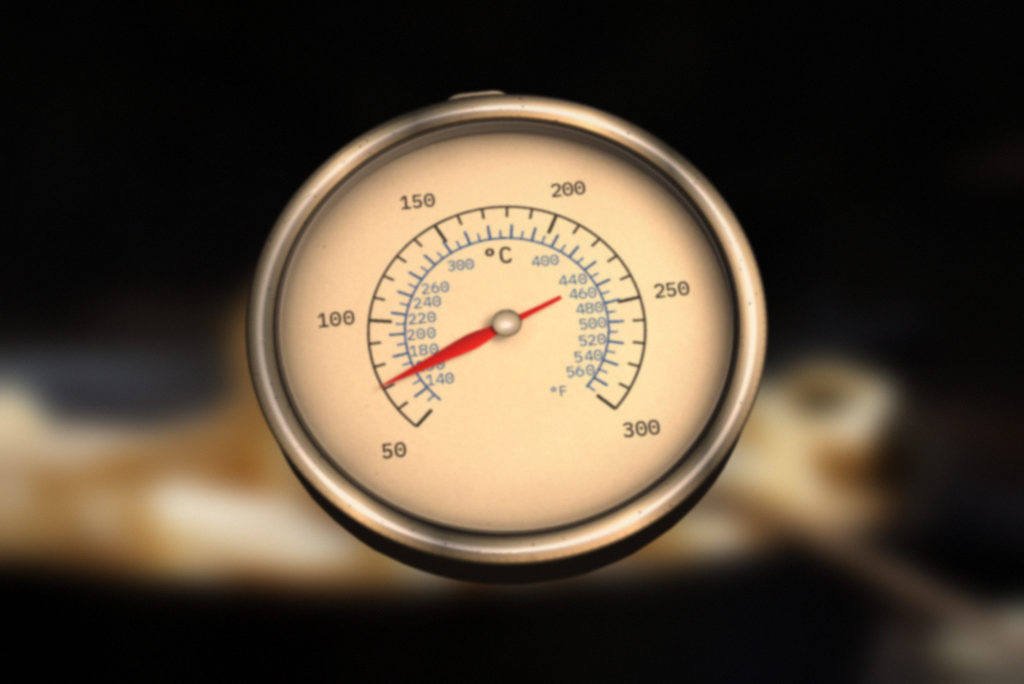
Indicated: 70; °C
